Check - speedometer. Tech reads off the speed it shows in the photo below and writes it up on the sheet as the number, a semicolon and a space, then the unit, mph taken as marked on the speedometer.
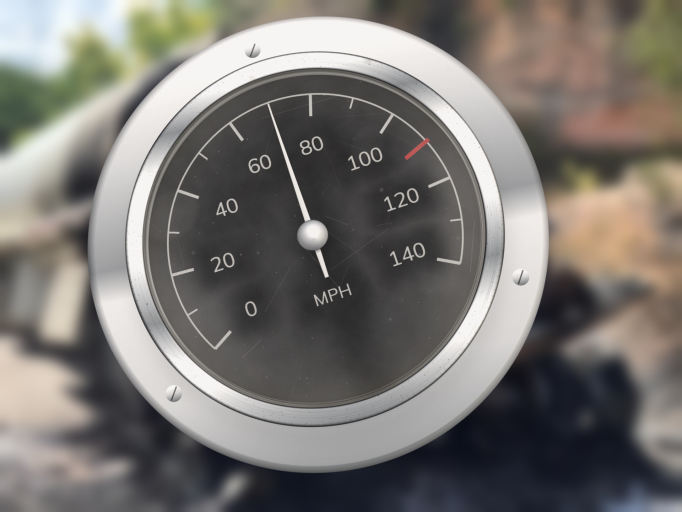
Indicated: 70; mph
